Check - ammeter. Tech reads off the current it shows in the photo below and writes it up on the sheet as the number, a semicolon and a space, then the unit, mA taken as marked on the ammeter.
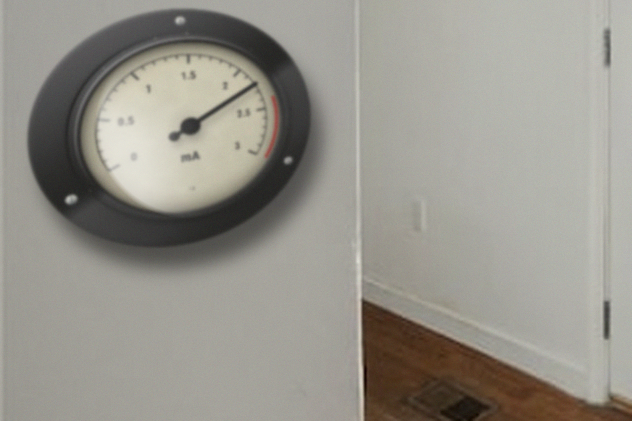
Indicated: 2.2; mA
